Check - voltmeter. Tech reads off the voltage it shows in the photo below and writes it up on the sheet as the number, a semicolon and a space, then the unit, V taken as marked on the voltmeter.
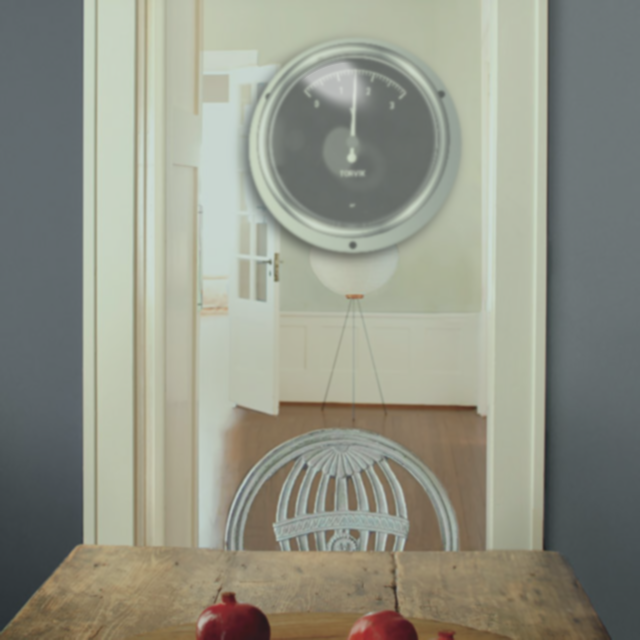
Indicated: 1.5; V
